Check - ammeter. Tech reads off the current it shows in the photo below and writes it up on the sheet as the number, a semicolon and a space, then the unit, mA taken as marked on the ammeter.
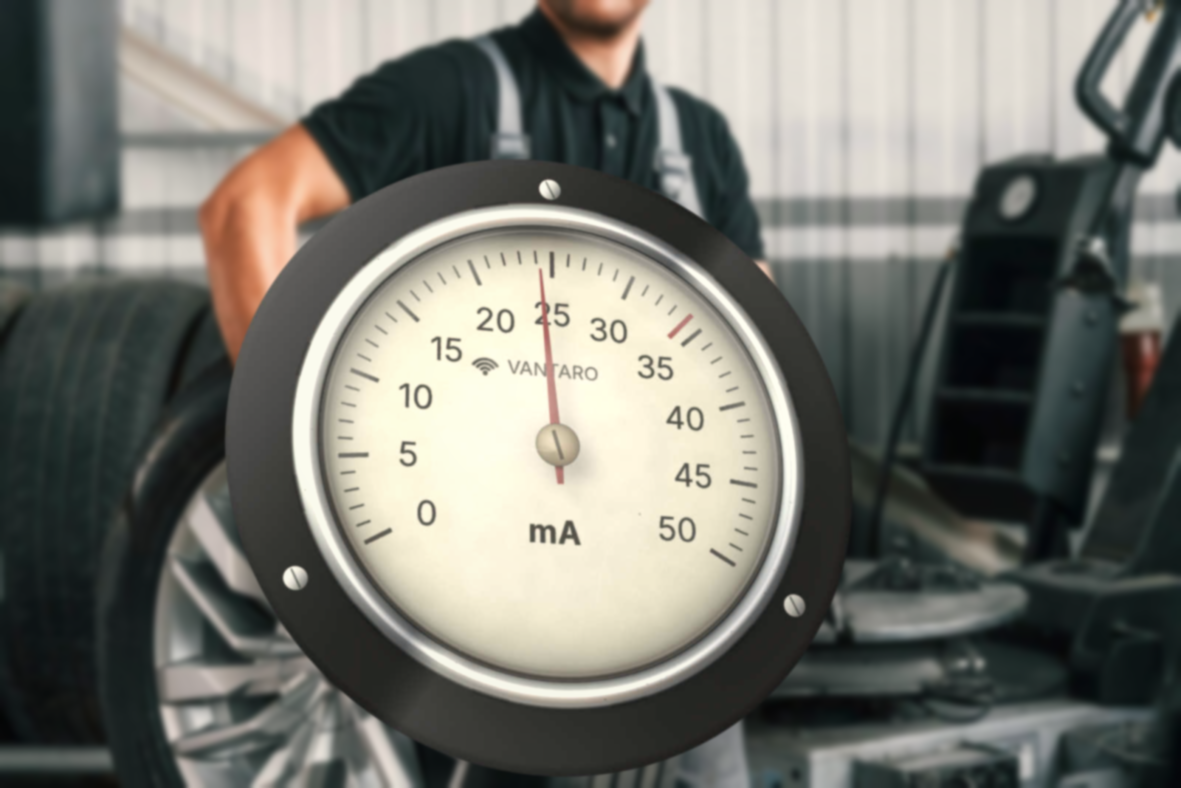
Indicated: 24; mA
